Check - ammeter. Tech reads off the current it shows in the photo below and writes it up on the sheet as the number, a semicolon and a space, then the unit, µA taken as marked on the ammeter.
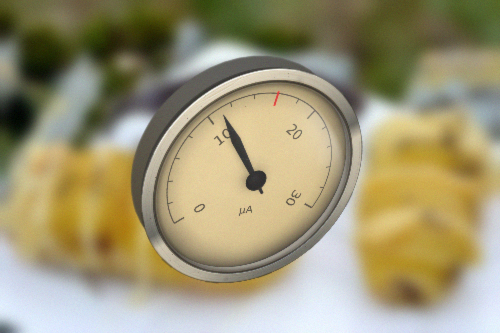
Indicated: 11; µA
